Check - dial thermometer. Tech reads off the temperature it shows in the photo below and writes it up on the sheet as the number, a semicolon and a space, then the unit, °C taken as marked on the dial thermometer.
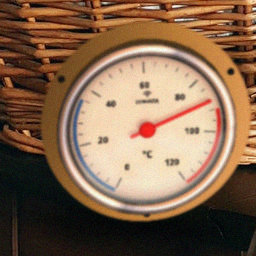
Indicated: 88; °C
